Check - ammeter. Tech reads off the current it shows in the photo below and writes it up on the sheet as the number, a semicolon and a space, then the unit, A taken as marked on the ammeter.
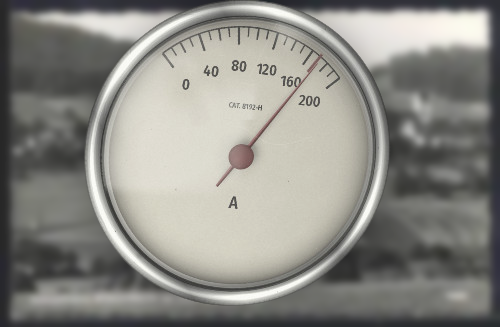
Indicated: 170; A
